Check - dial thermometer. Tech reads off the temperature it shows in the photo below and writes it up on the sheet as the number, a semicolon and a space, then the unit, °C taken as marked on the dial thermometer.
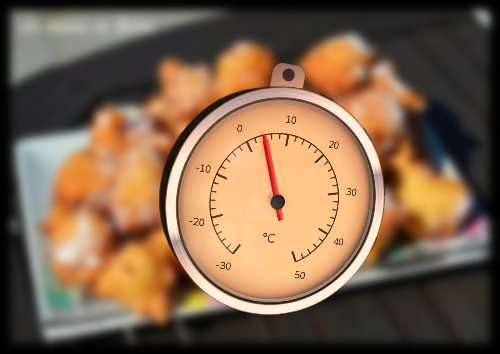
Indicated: 4; °C
